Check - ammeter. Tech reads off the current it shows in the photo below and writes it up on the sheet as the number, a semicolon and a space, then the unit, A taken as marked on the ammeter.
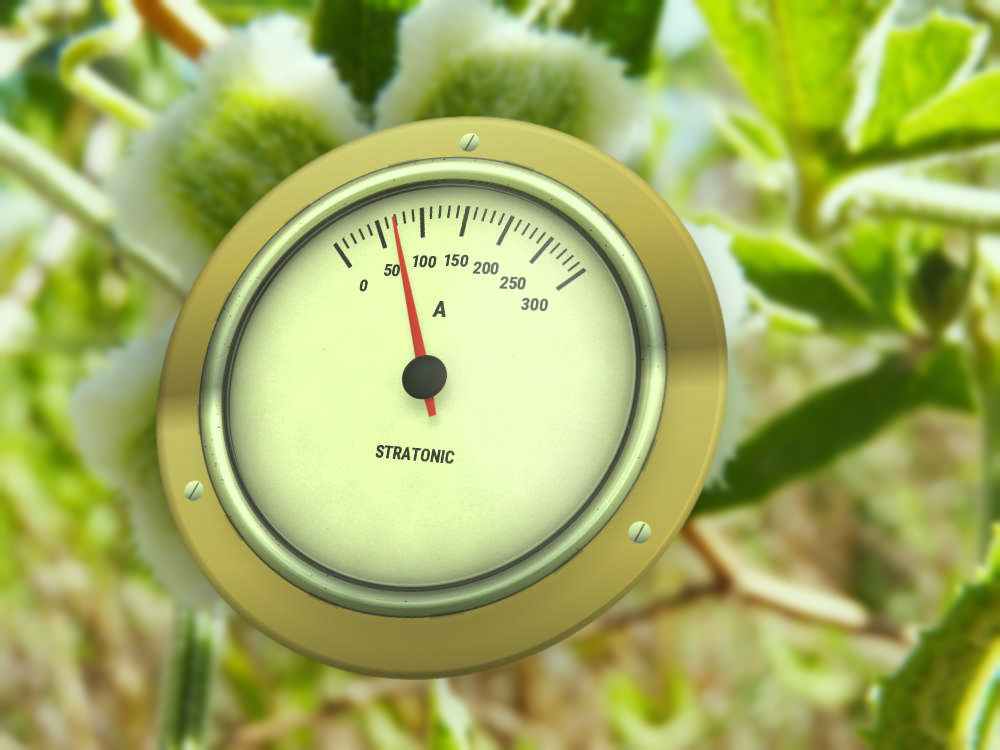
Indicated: 70; A
